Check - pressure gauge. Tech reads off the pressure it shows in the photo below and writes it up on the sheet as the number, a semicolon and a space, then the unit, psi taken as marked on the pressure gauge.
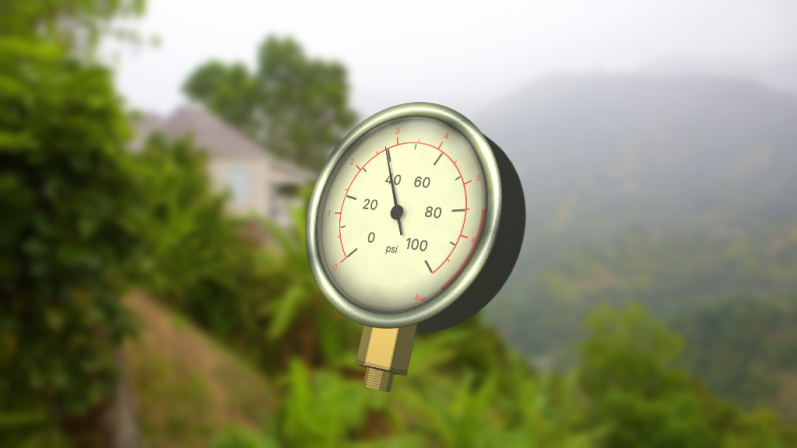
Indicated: 40; psi
